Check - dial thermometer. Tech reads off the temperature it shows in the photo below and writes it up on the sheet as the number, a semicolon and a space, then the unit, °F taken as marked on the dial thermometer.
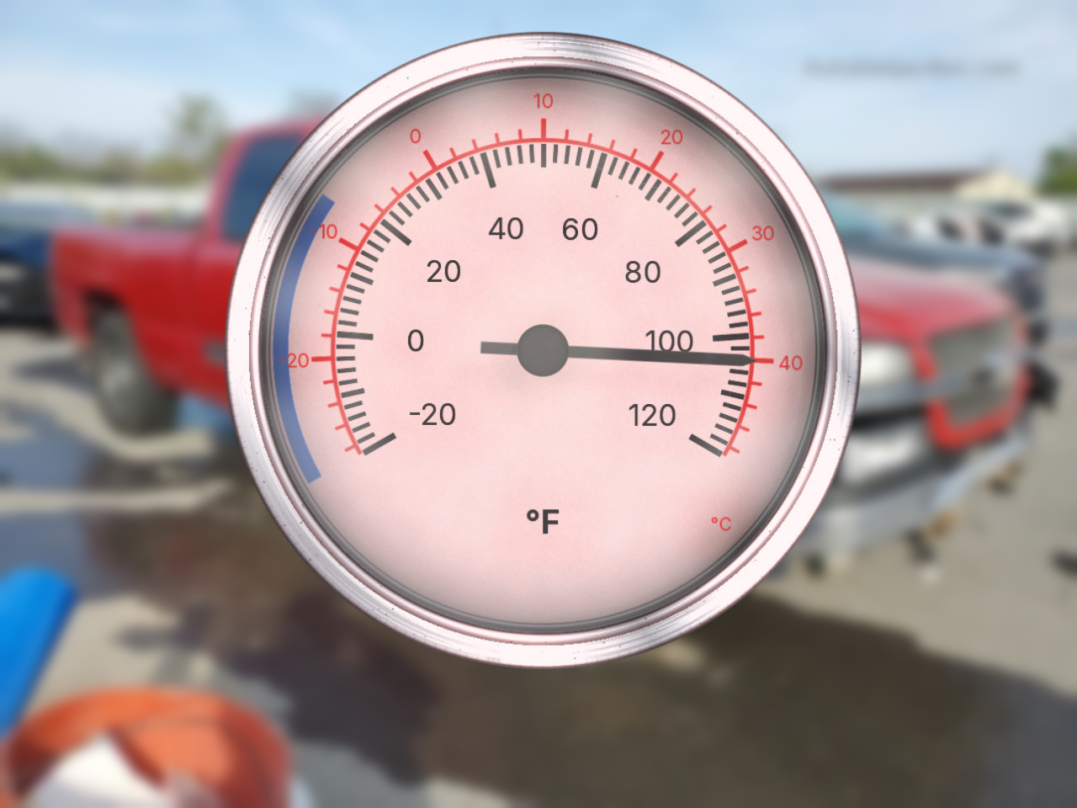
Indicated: 104; °F
